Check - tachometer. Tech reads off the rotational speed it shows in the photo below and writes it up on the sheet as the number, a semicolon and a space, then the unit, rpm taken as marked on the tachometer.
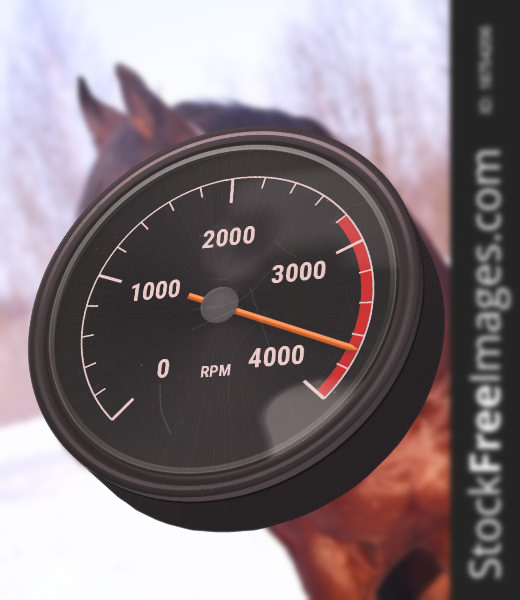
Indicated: 3700; rpm
